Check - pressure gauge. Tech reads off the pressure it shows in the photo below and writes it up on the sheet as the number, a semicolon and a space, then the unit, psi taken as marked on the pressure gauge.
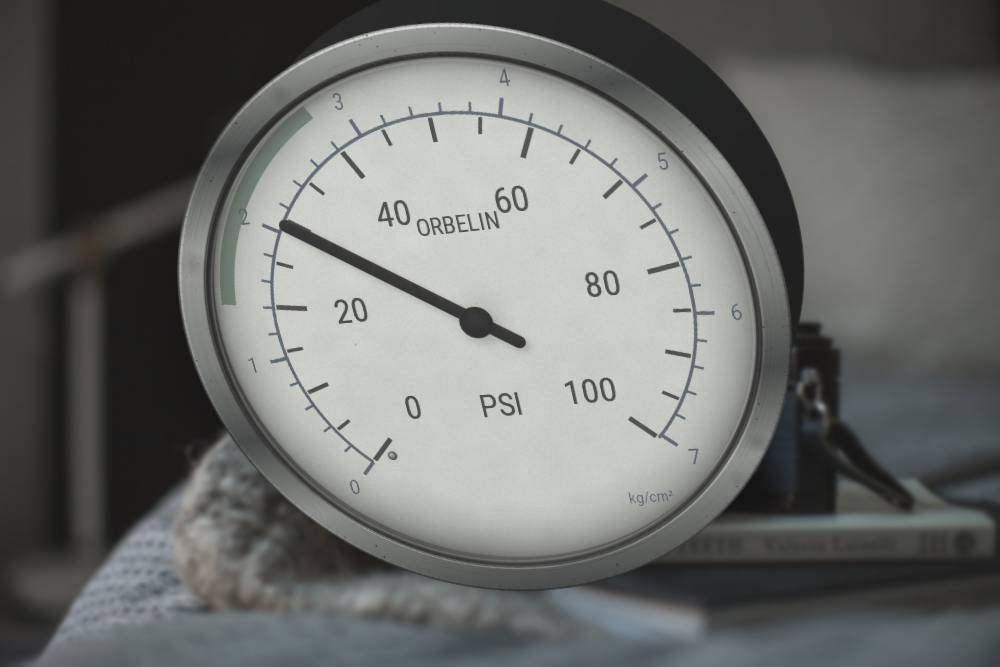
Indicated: 30; psi
